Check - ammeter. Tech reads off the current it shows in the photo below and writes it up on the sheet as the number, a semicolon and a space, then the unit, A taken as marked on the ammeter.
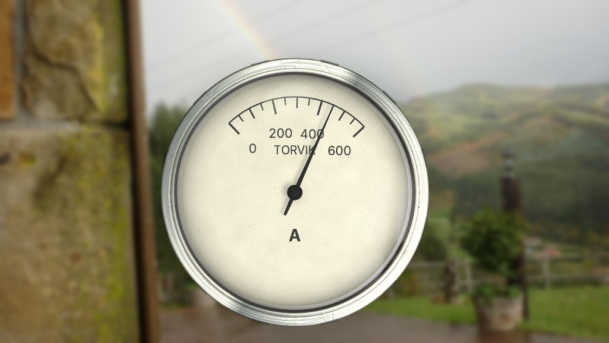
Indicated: 450; A
